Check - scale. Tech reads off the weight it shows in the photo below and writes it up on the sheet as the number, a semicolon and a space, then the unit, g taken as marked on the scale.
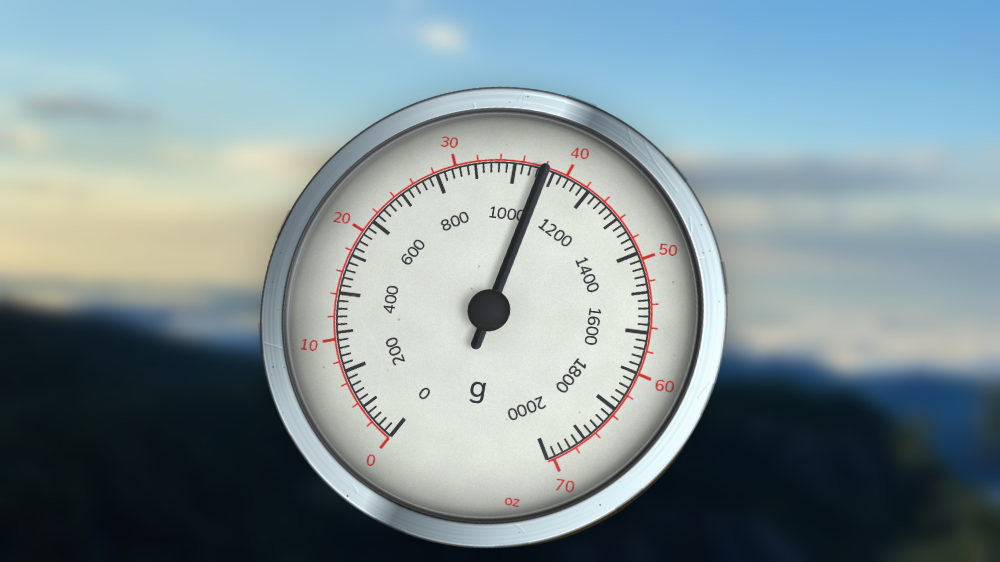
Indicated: 1080; g
